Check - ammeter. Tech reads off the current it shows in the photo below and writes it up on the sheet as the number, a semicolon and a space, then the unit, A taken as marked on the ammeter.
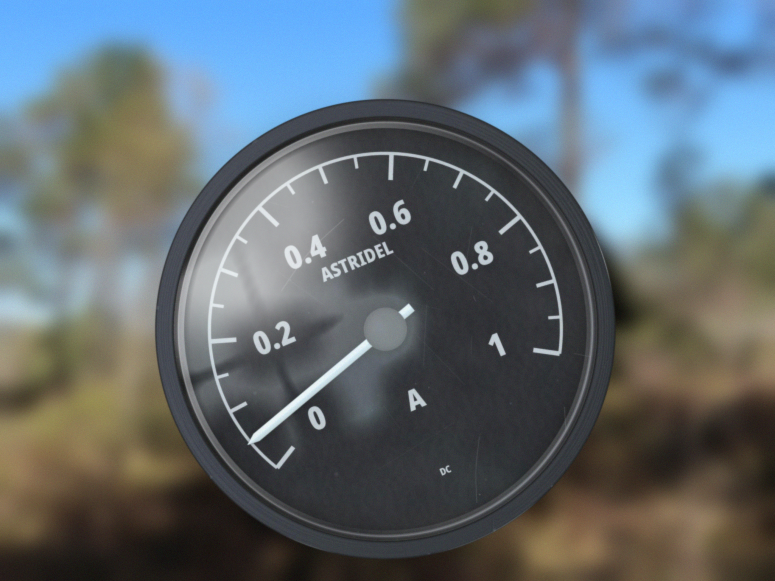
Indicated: 0.05; A
